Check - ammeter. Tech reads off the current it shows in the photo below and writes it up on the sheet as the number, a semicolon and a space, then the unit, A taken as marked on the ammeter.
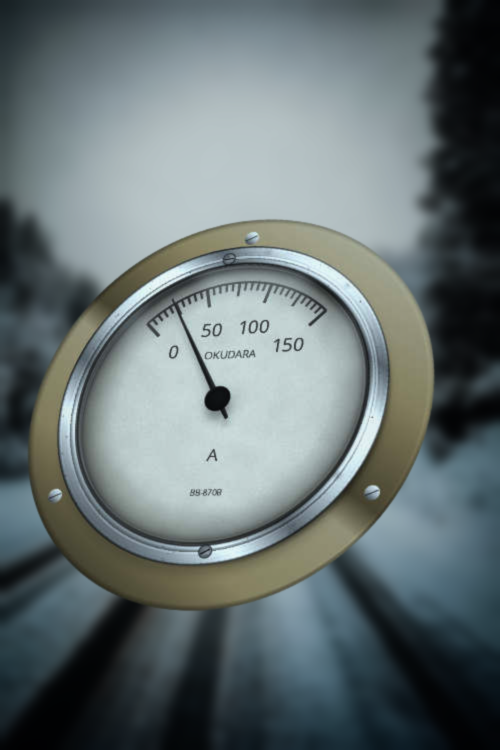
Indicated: 25; A
